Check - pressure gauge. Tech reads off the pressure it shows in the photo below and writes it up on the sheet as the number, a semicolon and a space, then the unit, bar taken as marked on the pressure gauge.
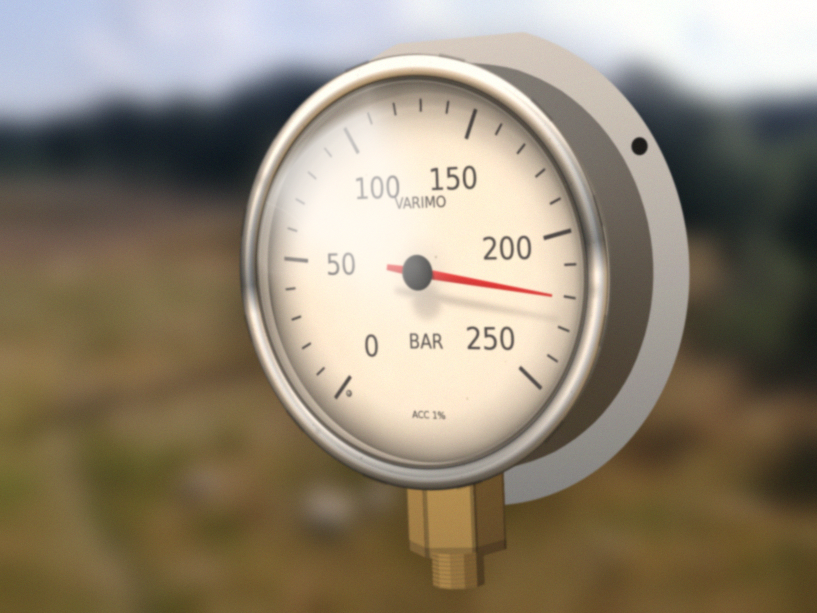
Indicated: 220; bar
